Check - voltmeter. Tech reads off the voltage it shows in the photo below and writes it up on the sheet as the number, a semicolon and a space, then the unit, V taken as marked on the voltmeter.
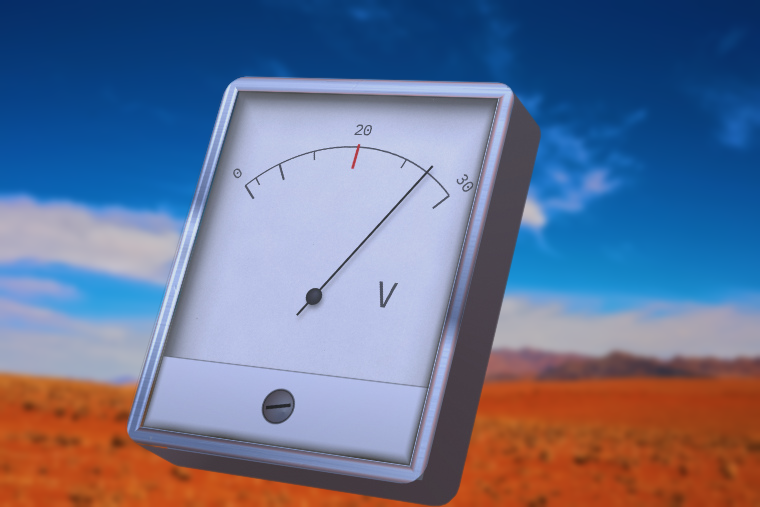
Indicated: 27.5; V
